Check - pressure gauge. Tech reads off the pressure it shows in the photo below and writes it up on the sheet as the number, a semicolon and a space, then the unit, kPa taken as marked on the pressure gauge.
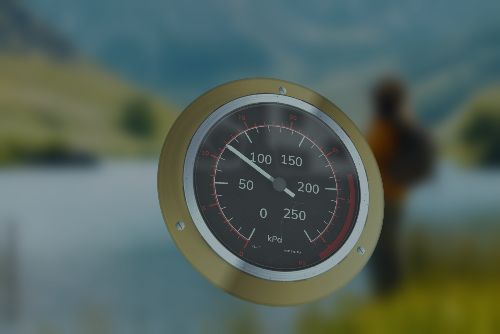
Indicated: 80; kPa
